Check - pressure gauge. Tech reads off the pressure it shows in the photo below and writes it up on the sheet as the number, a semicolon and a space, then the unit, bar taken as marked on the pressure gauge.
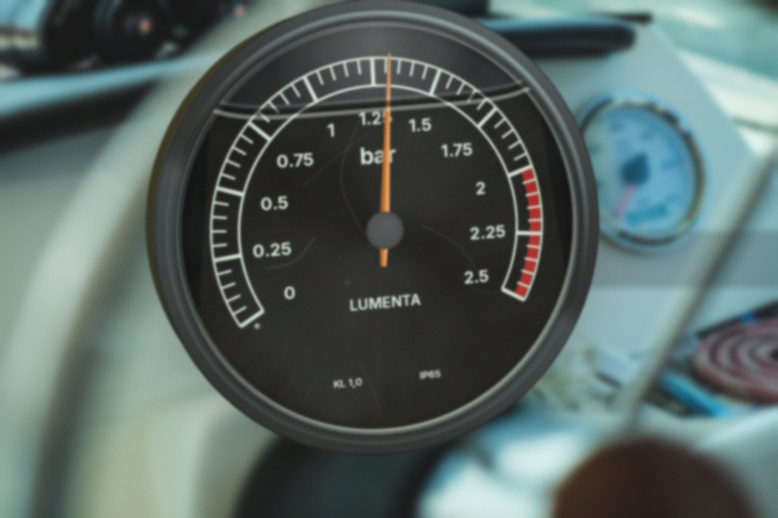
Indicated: 1.3; bar
